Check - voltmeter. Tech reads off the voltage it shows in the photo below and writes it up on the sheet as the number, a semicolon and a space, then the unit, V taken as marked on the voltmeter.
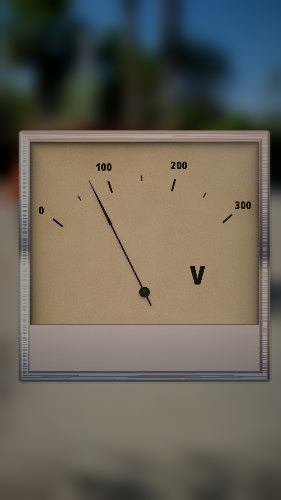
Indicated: 75; V
